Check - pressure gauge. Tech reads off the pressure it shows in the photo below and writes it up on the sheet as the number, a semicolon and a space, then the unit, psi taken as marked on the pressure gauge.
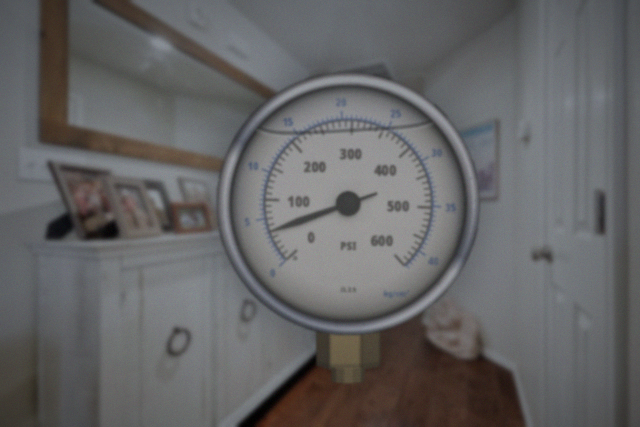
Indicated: 50; psi
